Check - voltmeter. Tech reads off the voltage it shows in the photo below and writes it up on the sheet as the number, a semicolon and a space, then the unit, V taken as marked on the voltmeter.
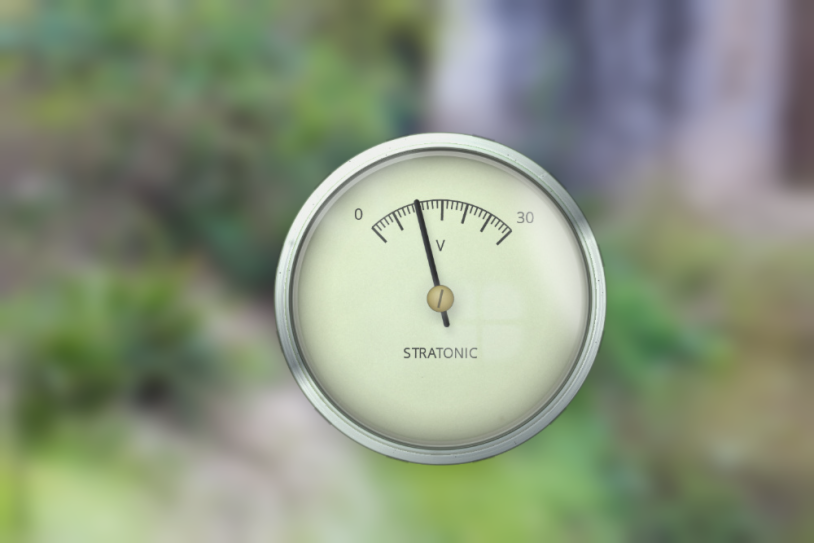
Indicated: 10; V
